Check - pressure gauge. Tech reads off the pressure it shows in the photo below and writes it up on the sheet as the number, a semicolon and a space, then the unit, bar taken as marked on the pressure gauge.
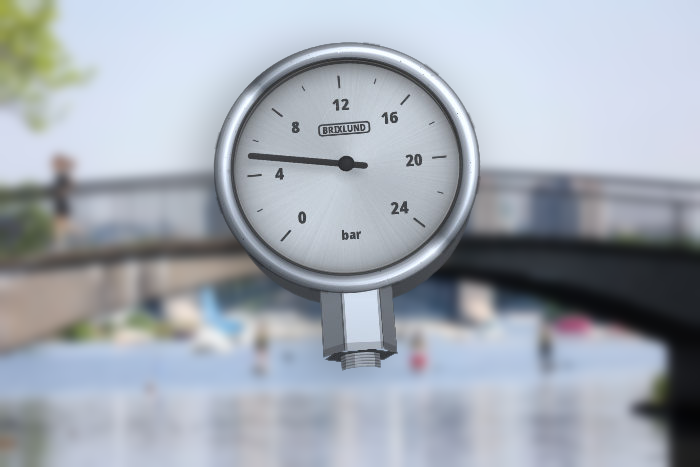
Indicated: 5; bar
